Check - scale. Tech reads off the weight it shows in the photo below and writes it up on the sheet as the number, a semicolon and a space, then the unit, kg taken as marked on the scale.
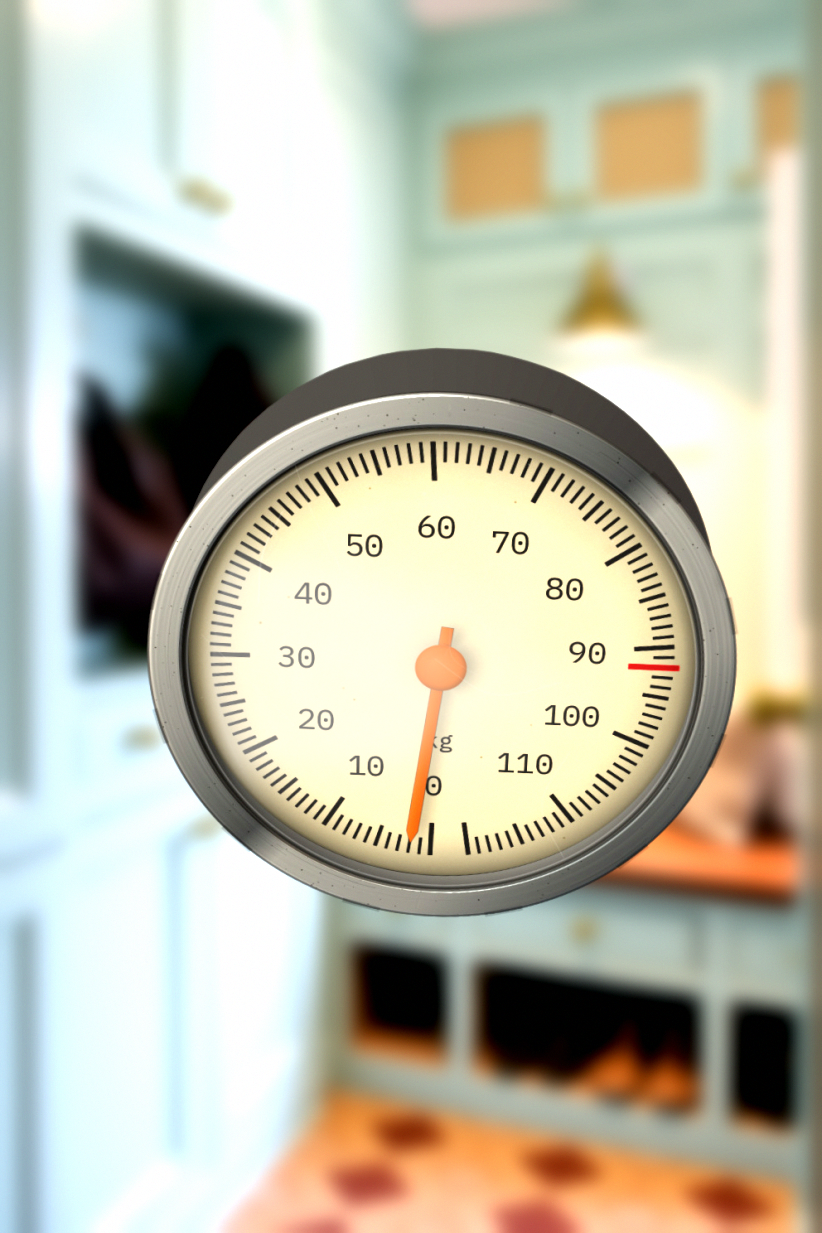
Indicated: 2; kg
